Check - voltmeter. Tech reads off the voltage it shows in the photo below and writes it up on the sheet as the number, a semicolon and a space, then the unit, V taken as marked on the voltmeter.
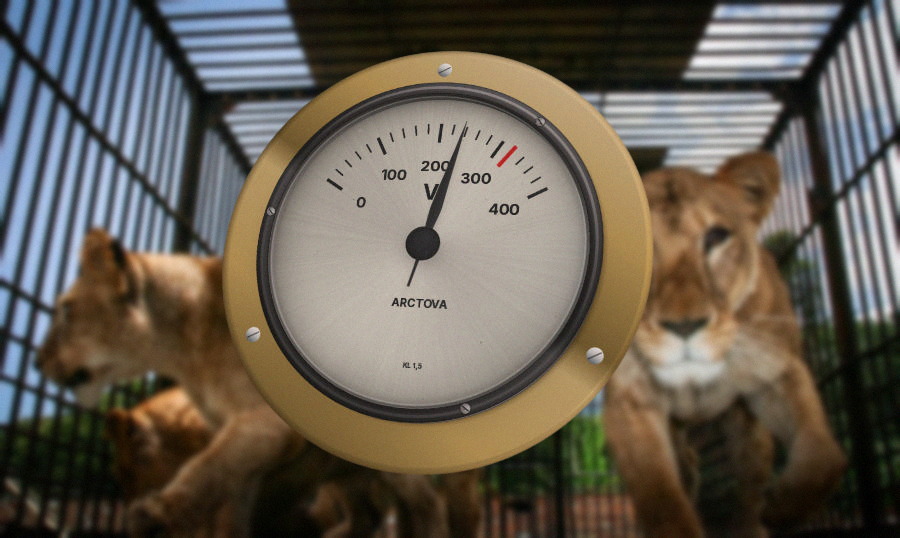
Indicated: 240; V
